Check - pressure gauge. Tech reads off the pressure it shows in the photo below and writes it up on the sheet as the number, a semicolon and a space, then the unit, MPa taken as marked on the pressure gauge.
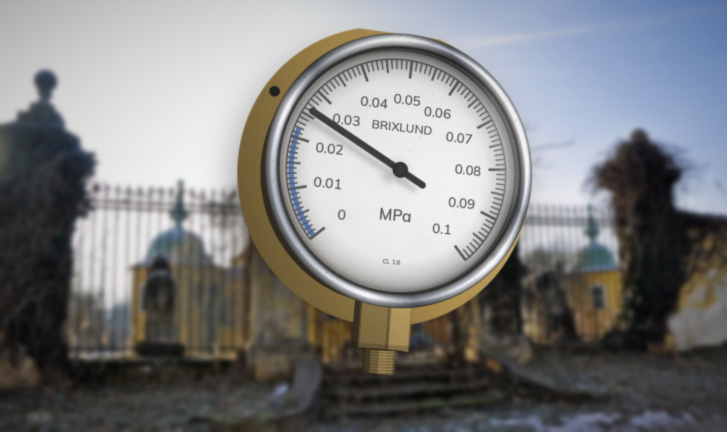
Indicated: 0.026; MPa
